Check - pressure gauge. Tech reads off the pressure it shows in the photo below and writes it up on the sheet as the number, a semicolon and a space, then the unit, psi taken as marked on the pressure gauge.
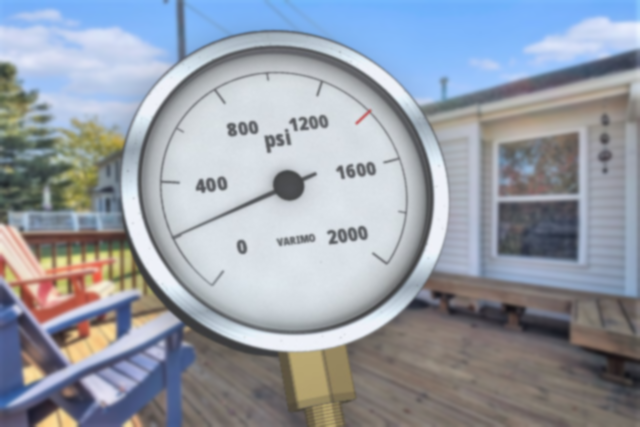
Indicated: 200; psi
